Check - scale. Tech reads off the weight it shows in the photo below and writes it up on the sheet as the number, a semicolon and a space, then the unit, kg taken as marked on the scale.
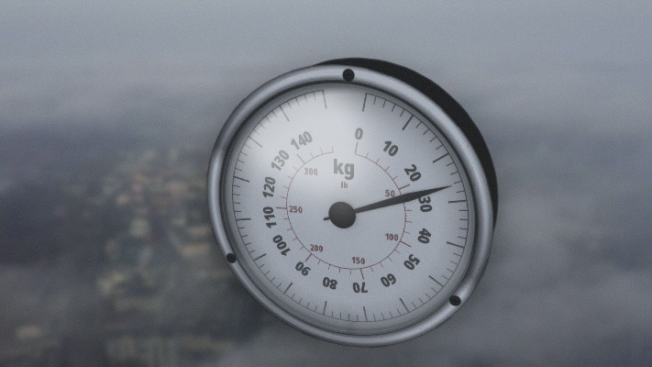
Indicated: 26; kg
